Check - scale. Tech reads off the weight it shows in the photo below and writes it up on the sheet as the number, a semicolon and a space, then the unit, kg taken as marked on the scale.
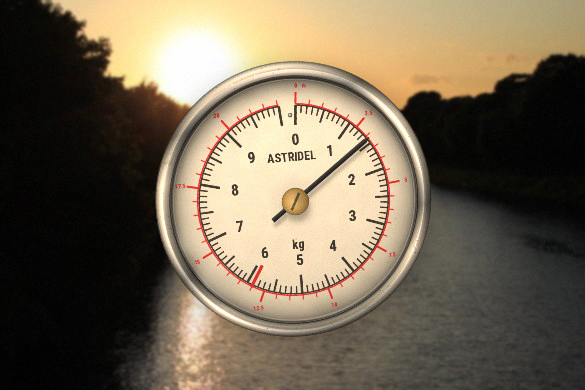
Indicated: 1.4; kg
